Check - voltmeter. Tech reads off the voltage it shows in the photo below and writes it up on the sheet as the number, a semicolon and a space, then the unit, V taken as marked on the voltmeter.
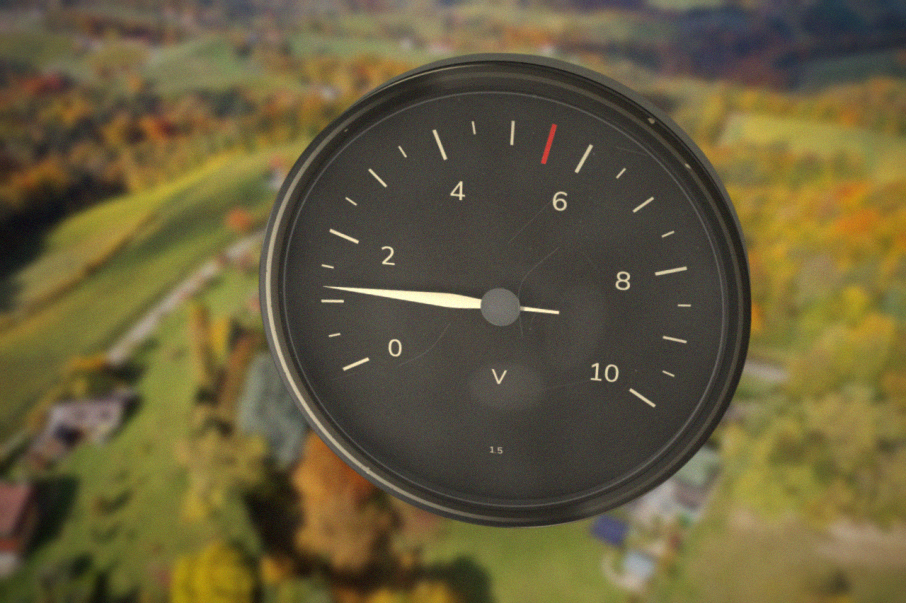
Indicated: 1.25; V
